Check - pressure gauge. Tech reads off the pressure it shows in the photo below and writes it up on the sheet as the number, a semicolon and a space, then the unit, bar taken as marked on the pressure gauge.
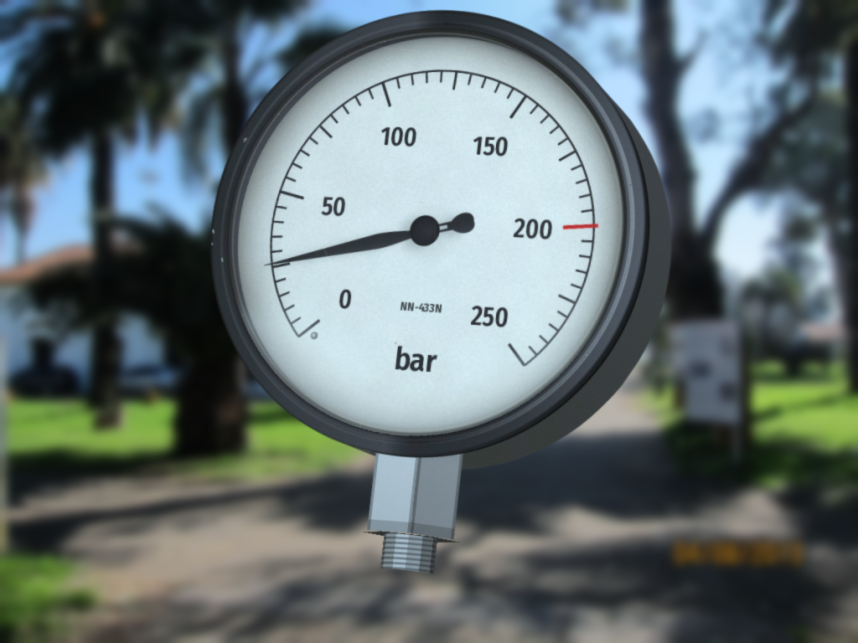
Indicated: 25; bar
